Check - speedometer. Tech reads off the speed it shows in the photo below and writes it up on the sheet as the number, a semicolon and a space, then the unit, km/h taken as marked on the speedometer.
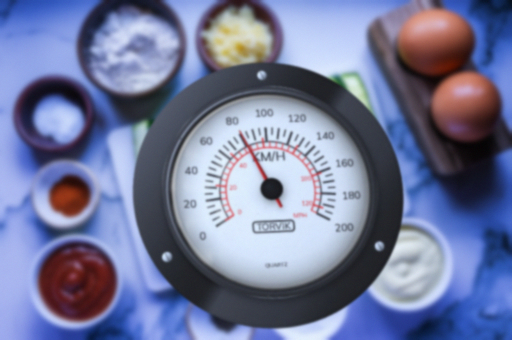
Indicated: 80; km/h
